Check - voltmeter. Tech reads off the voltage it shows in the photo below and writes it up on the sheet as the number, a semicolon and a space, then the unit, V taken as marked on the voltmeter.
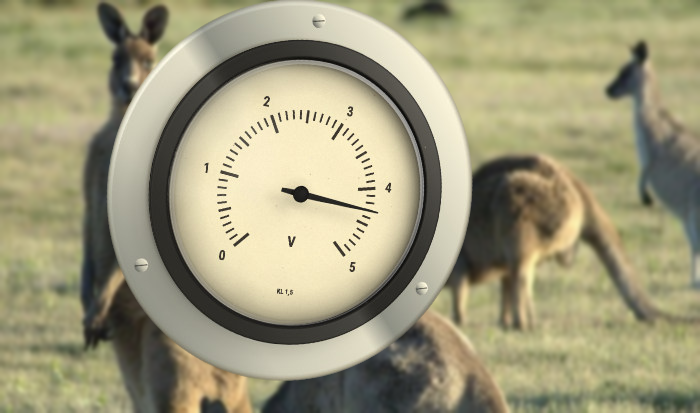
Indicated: 4.3; V
